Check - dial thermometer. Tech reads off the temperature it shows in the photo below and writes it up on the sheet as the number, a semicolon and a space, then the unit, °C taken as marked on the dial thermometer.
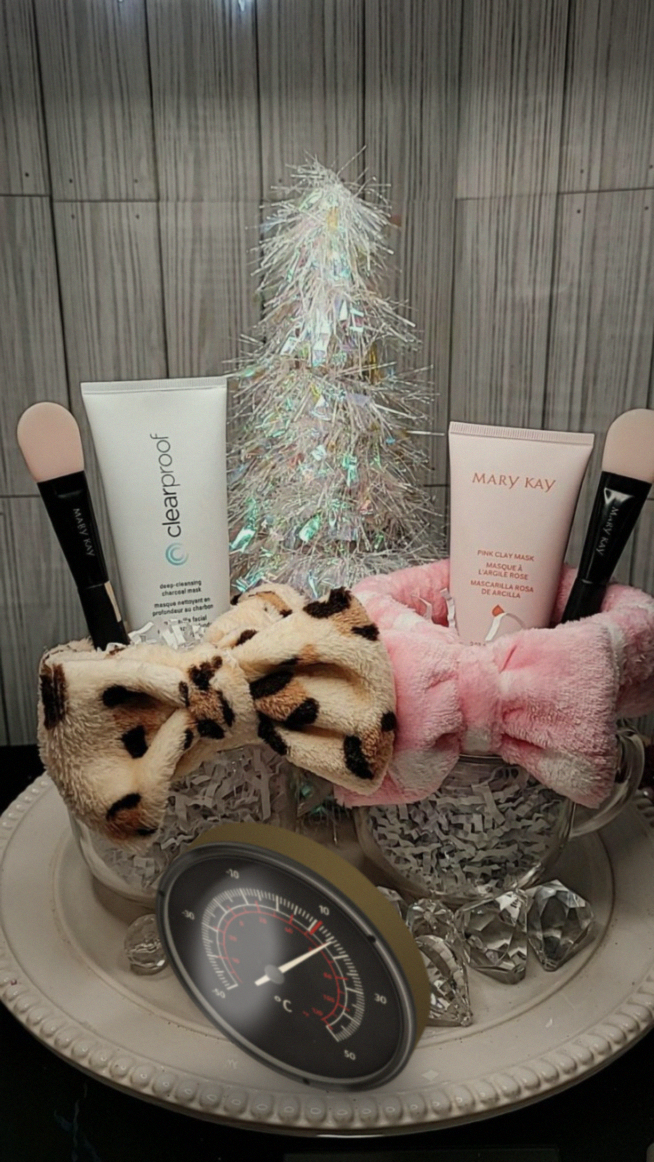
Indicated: 15; °C
